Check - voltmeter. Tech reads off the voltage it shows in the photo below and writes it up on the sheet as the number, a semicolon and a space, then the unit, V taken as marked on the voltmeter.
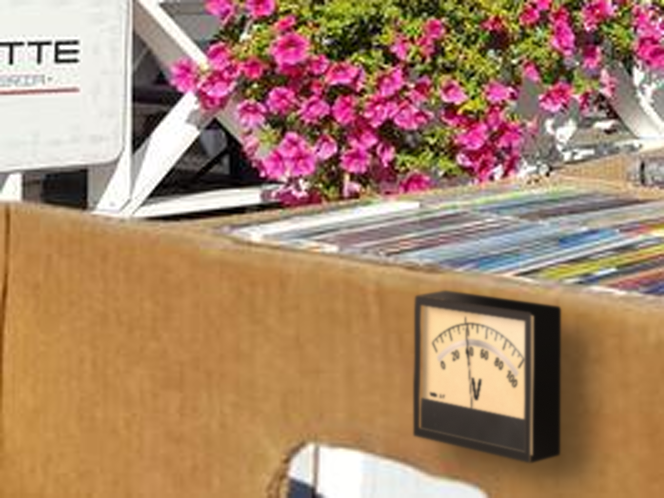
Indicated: 40; V
